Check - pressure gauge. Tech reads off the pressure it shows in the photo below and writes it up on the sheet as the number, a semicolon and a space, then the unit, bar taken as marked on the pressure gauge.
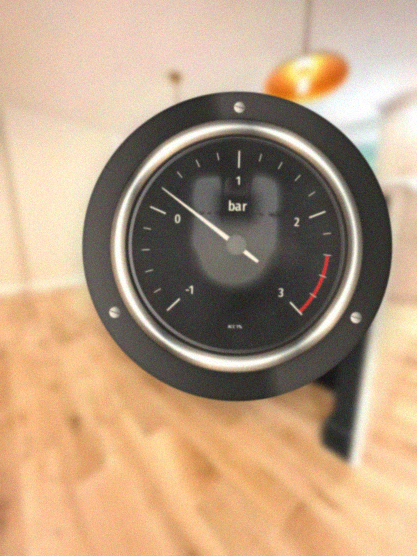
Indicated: 0.2; bar
